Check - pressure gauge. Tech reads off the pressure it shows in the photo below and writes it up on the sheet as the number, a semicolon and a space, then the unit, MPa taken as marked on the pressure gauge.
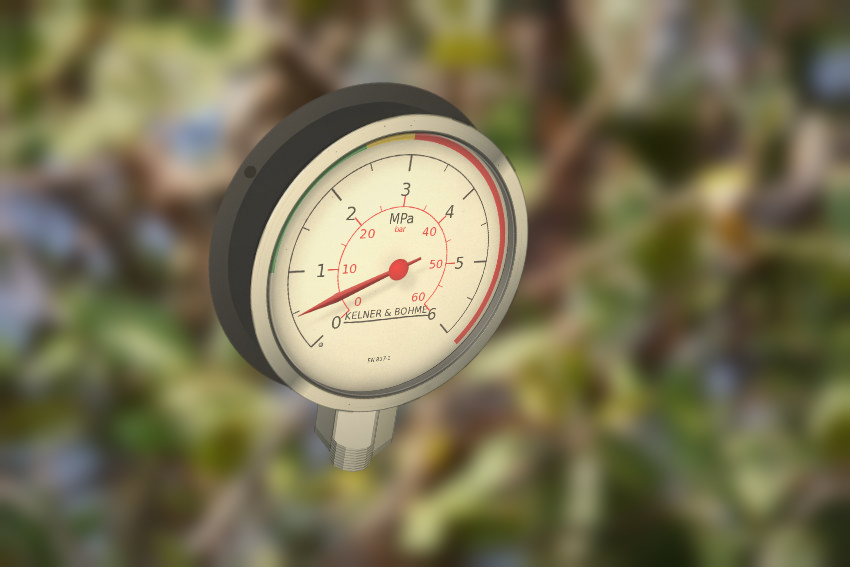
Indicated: 0.5; MPa
